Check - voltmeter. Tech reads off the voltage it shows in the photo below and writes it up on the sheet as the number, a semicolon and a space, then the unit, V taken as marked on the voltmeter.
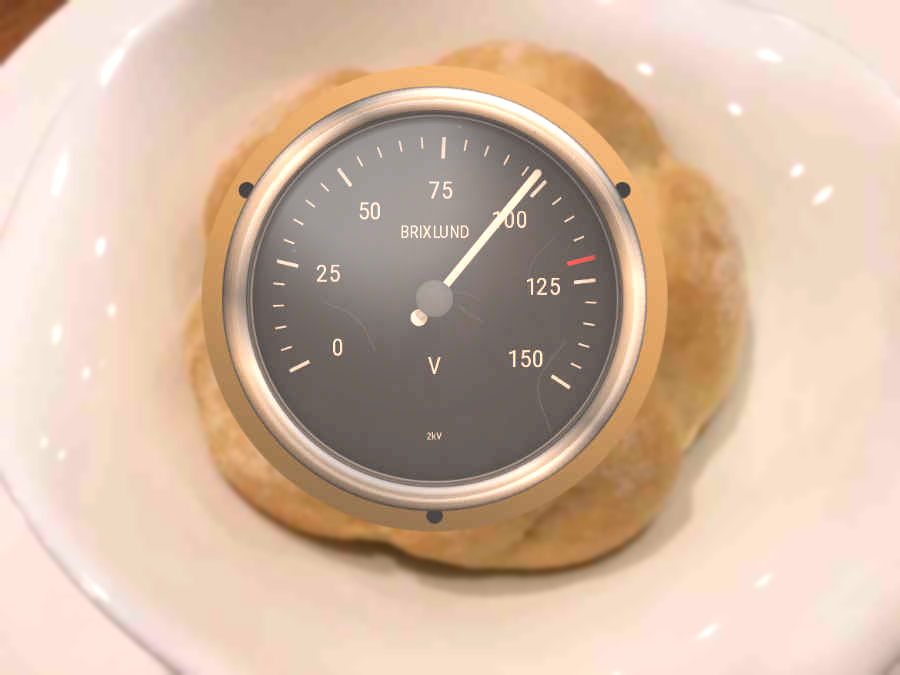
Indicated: 97.5; V
